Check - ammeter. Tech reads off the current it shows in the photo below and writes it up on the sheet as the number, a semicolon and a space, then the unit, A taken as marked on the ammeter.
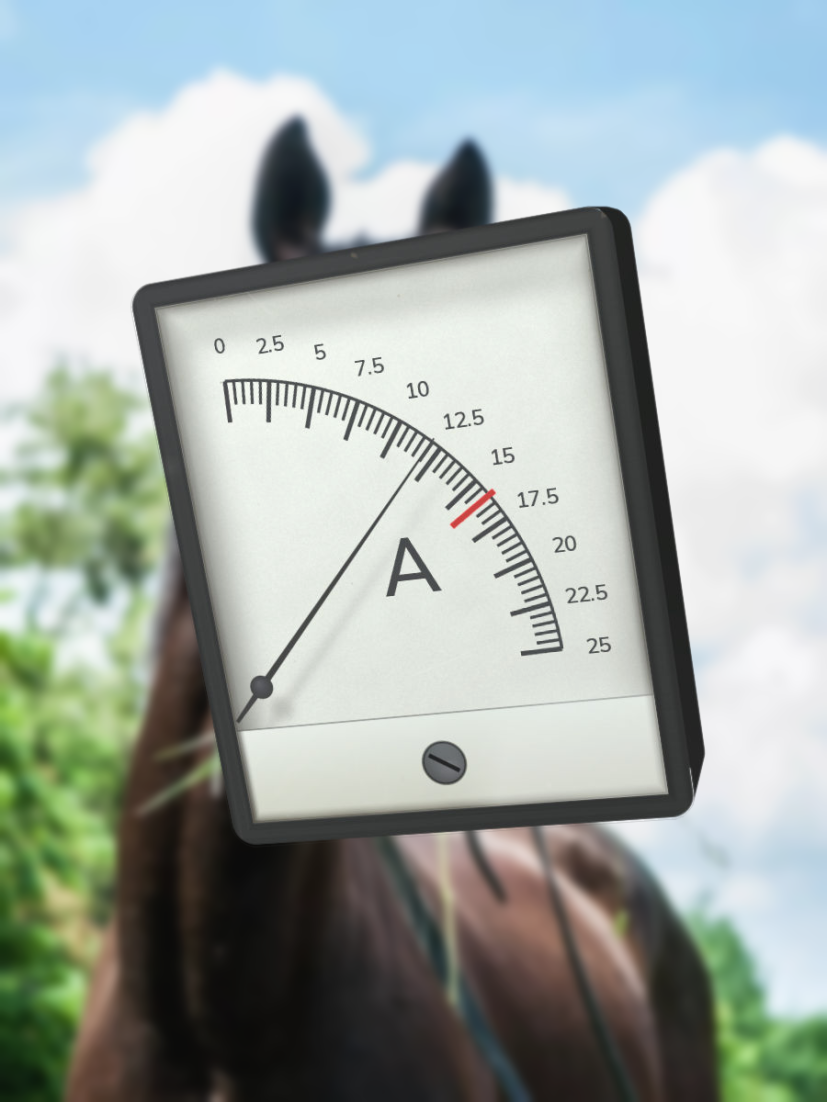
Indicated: 12; A
